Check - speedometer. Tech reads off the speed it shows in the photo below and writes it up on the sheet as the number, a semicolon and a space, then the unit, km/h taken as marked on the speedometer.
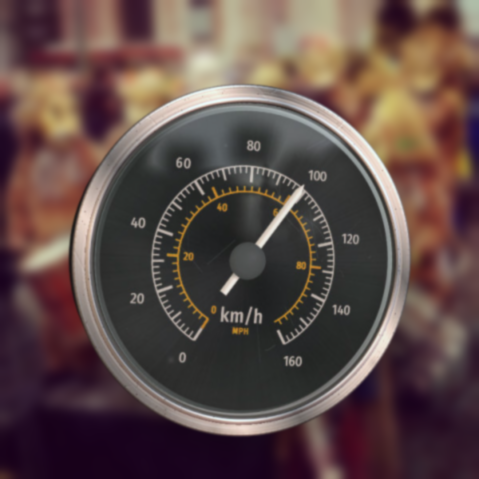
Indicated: 98; km/h
